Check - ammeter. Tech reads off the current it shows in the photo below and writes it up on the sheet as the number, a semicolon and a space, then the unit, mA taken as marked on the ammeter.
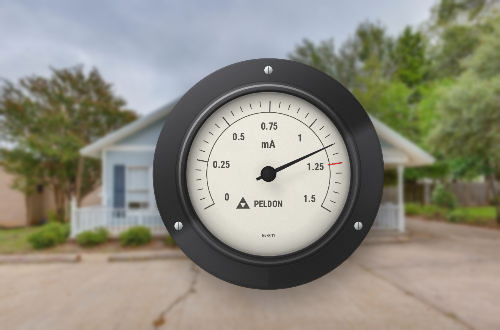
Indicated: 1.15; mA
